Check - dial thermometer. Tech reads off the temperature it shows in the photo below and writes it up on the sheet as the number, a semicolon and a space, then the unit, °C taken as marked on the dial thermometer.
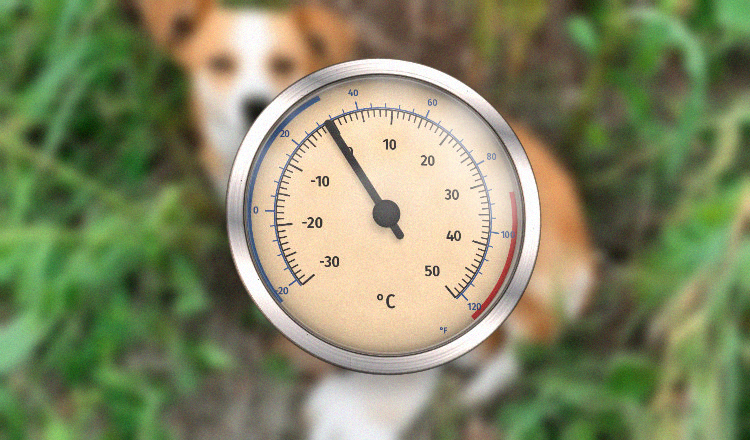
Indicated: -1; °C
